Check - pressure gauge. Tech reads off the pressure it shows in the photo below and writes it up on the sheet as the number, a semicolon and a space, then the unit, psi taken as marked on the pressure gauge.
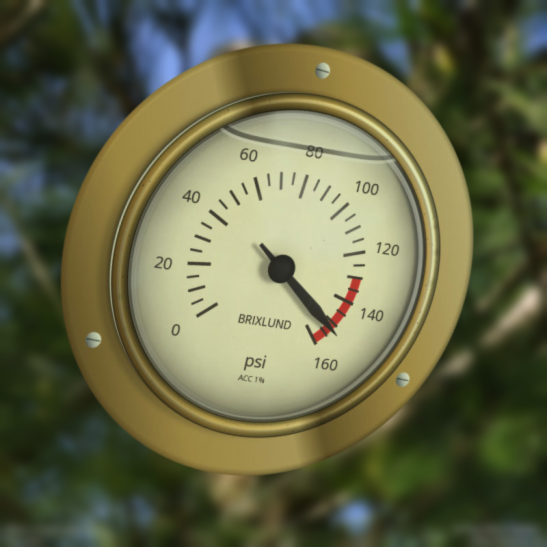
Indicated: 152.5; psi
